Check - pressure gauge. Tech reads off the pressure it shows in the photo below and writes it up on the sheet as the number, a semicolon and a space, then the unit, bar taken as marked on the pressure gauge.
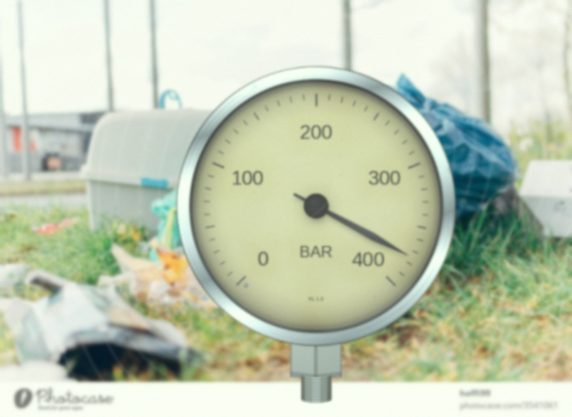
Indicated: 375; bar
